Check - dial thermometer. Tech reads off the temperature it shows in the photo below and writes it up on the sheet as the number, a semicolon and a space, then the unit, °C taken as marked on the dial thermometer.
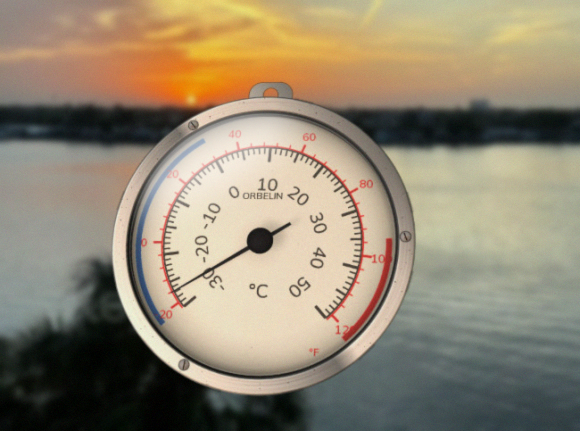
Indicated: -27; °C
